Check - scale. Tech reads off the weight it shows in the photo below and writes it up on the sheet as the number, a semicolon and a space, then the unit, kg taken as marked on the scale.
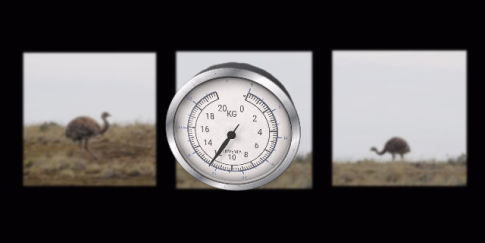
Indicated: 12; kg
